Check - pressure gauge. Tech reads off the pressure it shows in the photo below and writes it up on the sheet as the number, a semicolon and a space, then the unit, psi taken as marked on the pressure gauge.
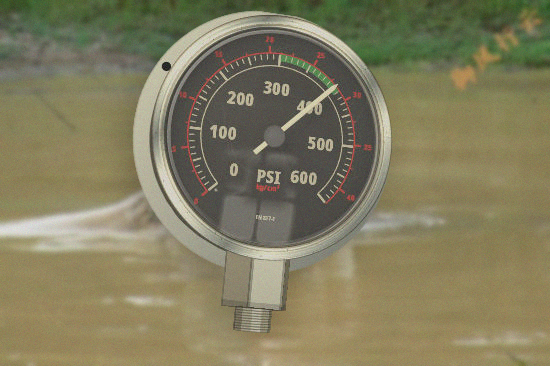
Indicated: 400; psi
